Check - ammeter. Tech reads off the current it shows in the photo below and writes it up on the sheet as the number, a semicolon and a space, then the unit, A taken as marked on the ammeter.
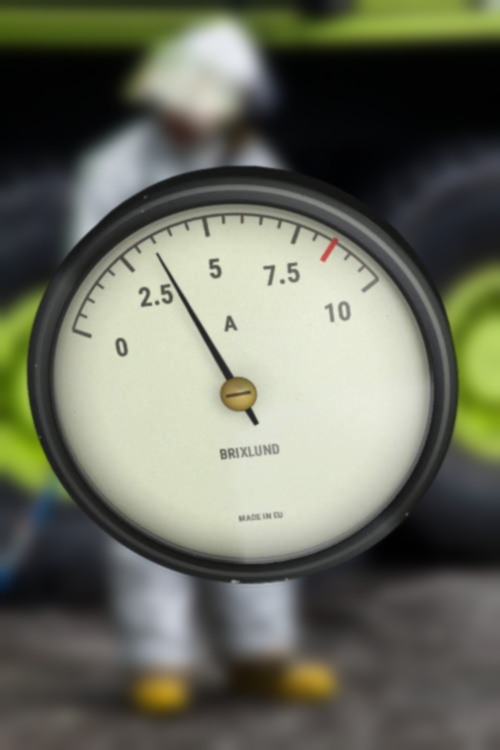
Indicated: 3.5; A
